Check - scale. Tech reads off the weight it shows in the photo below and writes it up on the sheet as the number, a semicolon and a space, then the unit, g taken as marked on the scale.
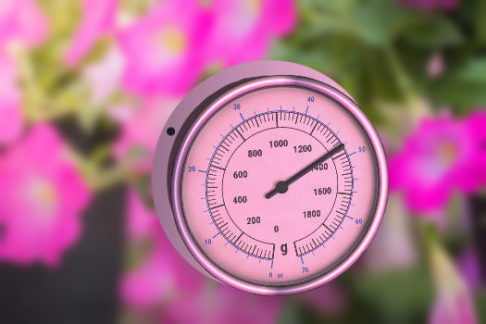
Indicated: 1360; g
